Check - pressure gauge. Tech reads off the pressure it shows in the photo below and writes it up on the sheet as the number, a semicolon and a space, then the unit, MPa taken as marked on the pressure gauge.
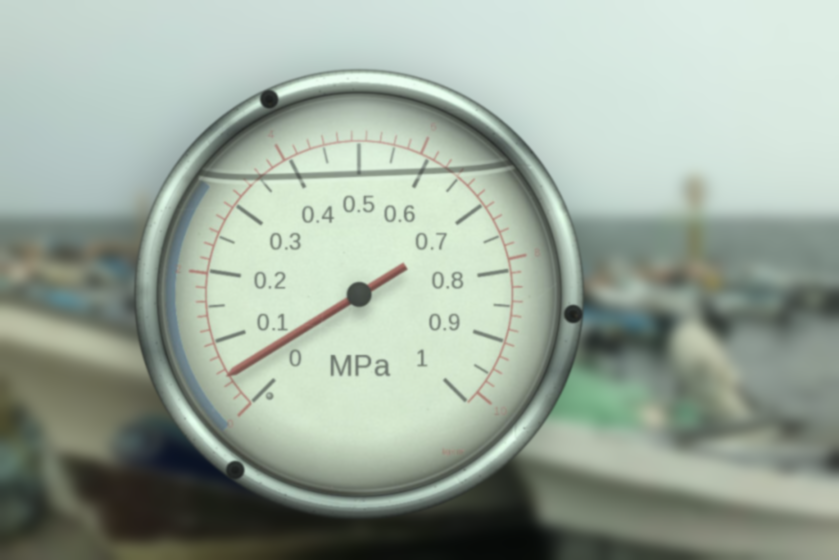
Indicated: 0.05; MPa
